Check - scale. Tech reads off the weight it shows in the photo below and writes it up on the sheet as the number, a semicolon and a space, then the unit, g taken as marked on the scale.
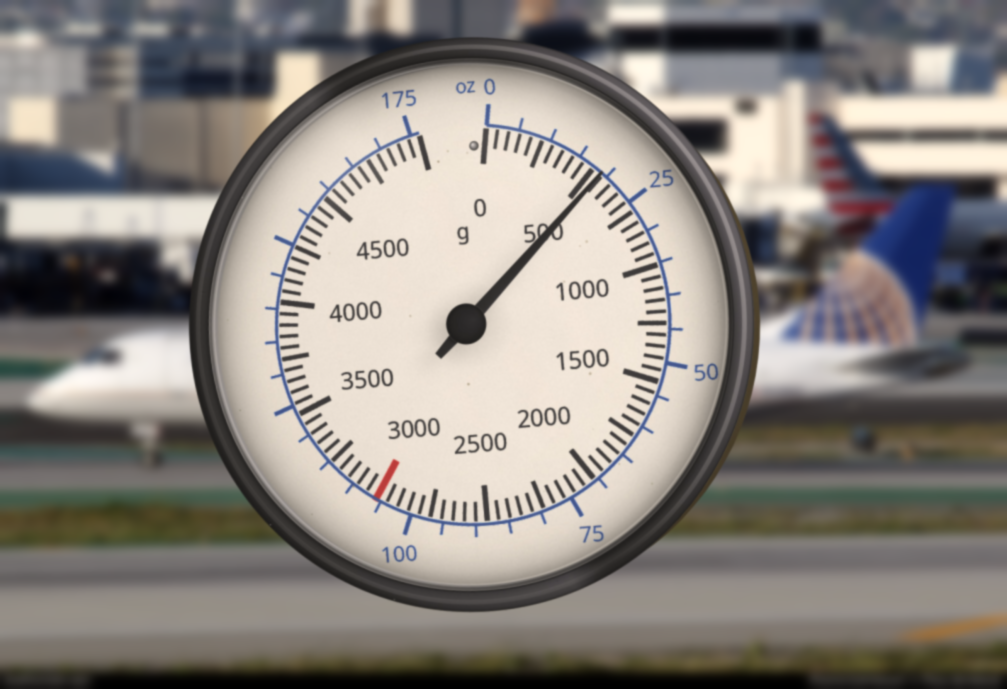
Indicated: 550; g
